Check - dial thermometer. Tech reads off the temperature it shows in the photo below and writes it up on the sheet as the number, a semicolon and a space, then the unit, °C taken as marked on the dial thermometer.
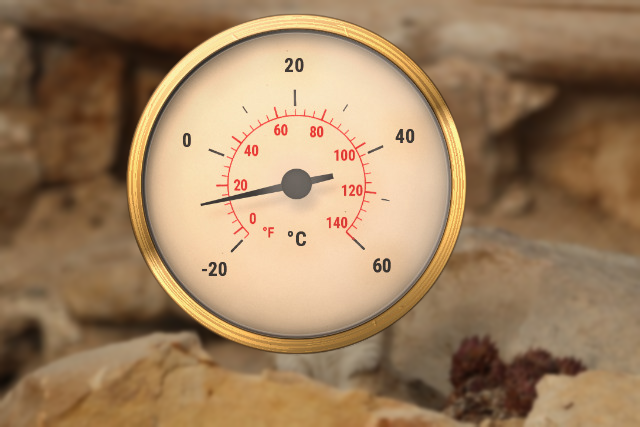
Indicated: -10; °C
